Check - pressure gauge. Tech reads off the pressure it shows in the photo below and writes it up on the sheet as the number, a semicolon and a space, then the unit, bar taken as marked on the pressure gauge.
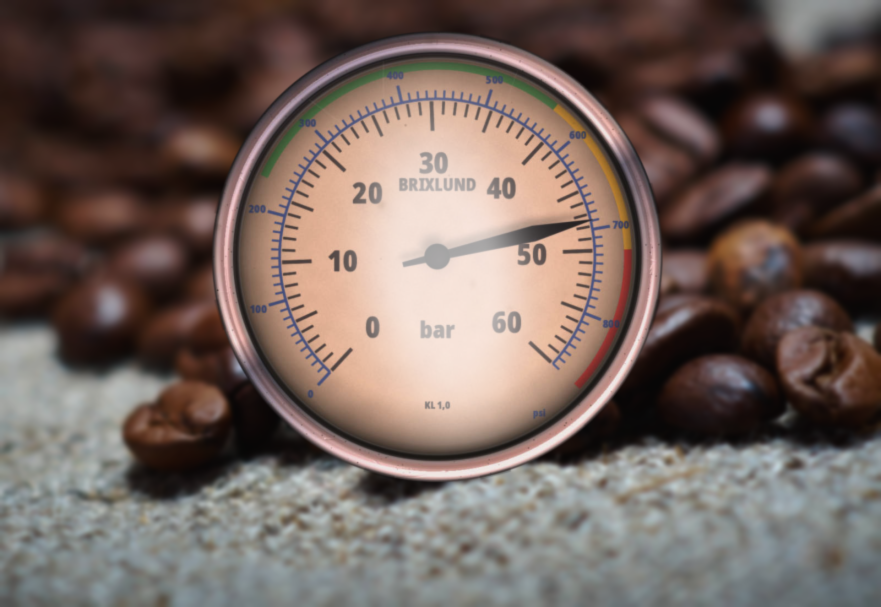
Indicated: 47.5; bar
